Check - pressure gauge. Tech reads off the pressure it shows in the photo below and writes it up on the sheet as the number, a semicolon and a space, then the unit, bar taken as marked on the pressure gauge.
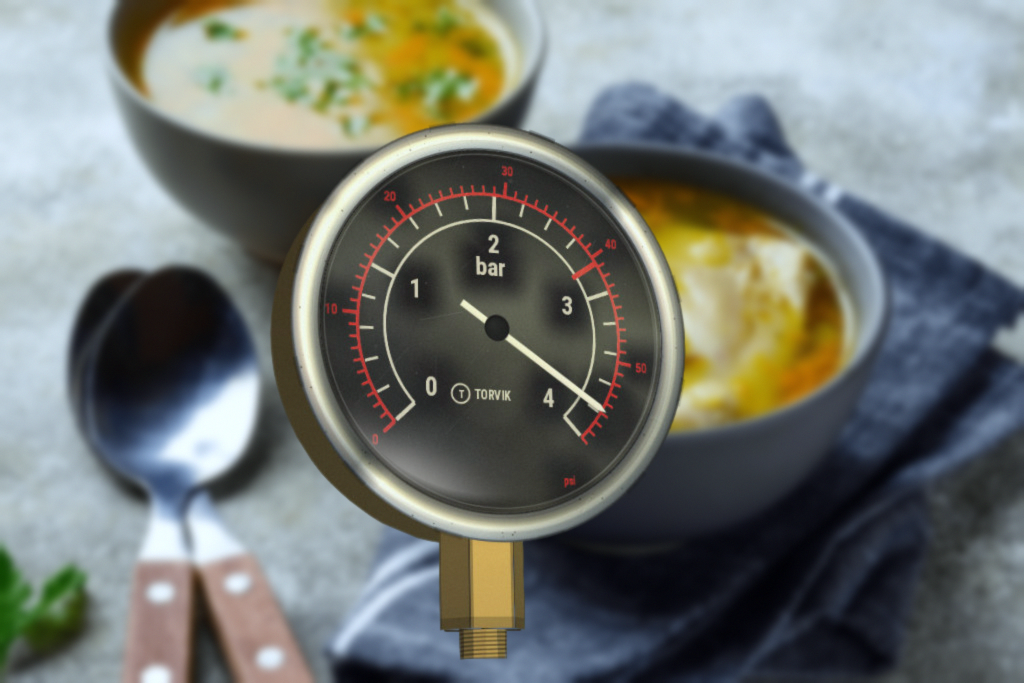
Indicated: 3.8; bar
